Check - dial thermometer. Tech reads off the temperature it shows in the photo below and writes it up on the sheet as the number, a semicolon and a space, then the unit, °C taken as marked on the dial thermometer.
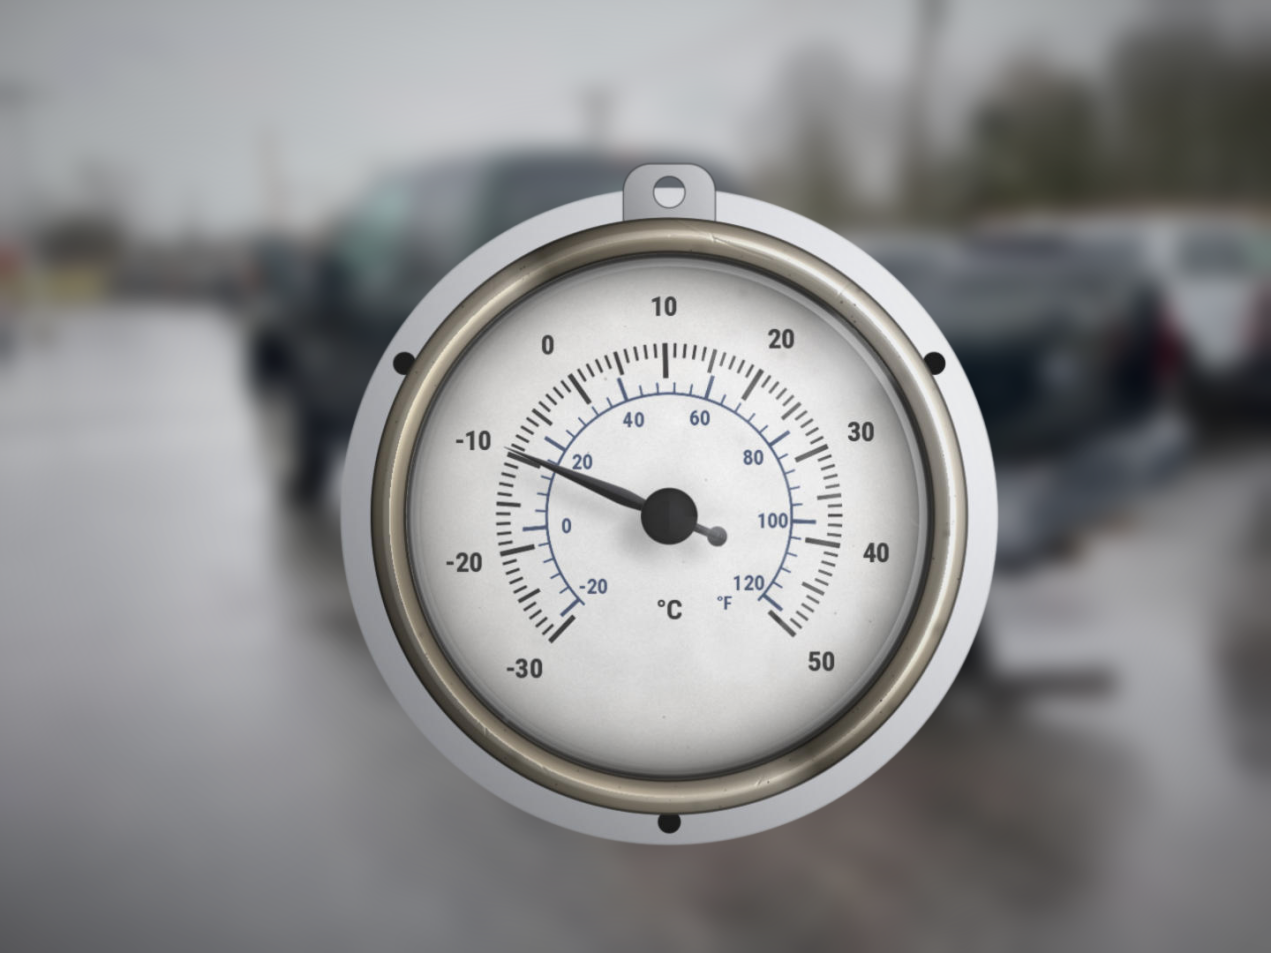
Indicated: -9.5; °C
